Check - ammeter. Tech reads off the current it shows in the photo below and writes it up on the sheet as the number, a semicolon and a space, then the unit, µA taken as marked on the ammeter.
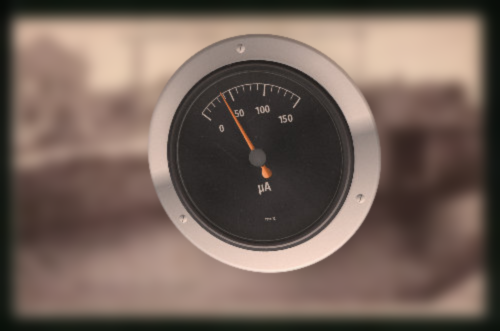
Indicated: 40; µA
